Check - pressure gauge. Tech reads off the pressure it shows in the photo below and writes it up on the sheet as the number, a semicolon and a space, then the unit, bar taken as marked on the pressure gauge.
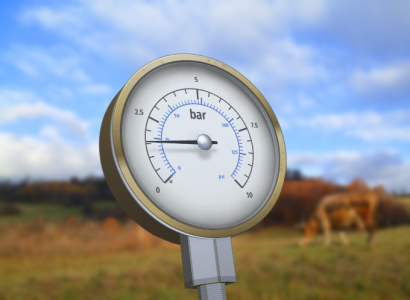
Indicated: 1.5; bar
